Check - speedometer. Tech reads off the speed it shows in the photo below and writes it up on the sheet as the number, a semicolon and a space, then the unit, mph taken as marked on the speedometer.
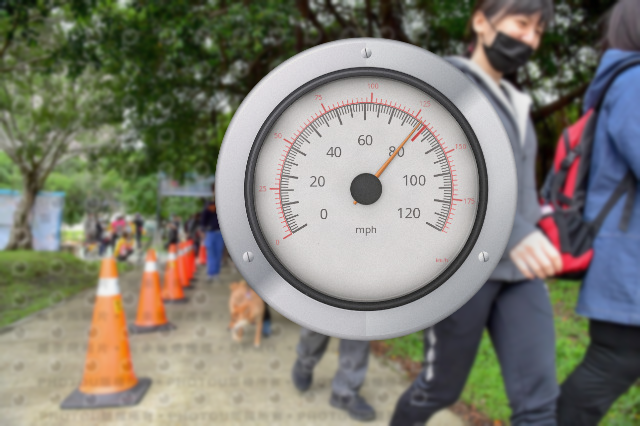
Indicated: 80; mph
